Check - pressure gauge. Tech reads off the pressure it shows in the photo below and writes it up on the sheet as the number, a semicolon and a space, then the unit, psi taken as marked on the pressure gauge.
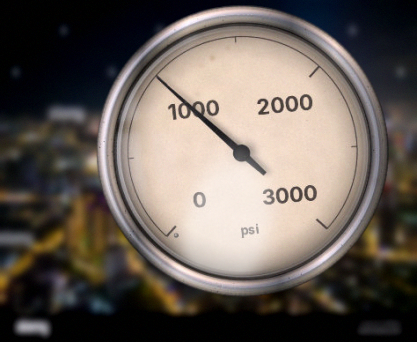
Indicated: 1000; psi
